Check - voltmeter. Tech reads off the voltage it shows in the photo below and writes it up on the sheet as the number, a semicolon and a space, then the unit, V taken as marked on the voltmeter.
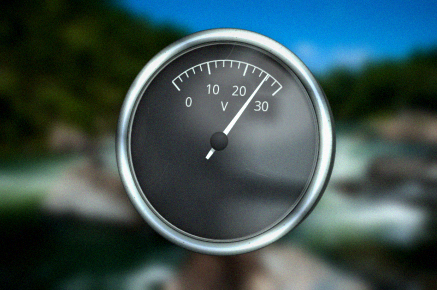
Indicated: 26; V
